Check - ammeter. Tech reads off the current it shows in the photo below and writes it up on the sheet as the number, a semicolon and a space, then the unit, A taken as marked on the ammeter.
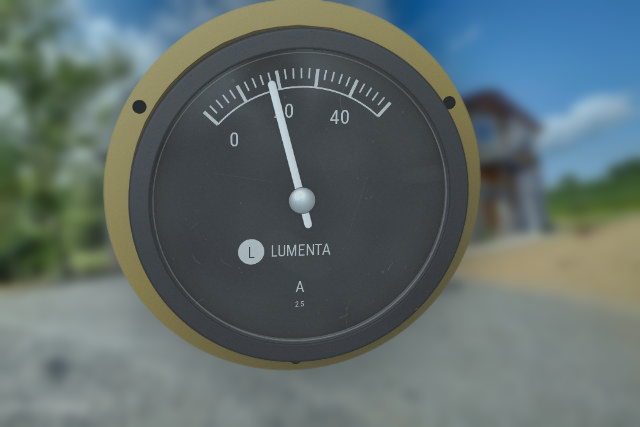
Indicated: 18; A
